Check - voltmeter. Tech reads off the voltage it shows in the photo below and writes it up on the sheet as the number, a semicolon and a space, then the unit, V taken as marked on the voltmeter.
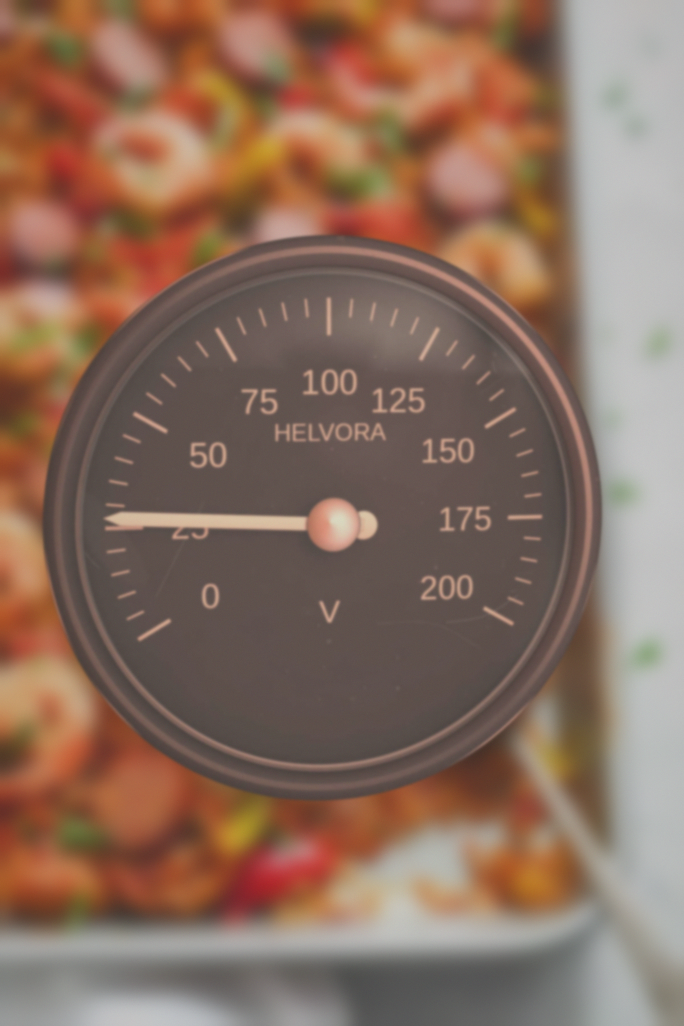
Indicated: 27.5; V
